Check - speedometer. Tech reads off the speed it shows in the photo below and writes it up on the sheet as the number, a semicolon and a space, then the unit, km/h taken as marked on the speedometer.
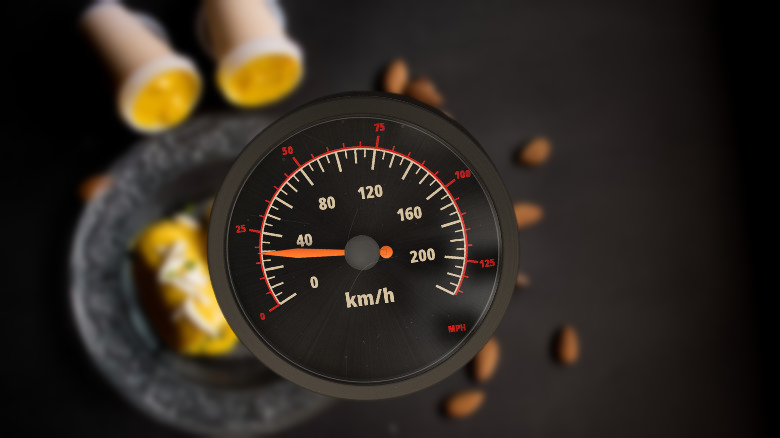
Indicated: 30; km/h
